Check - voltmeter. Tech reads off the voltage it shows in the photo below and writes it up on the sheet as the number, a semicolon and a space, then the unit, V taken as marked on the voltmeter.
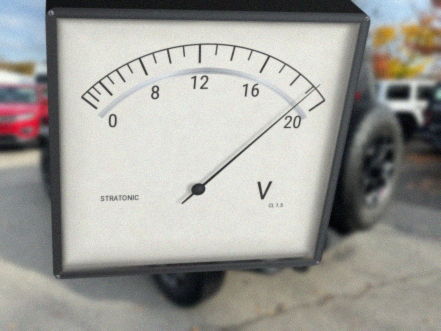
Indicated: 19; V
